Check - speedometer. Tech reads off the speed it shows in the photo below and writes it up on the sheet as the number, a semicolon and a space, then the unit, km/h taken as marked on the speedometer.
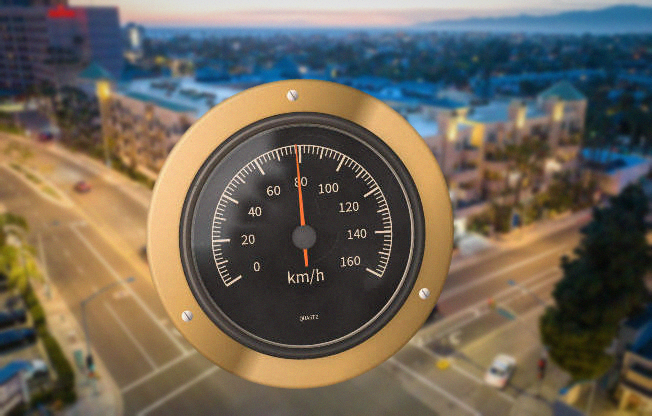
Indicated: 78; km/h
